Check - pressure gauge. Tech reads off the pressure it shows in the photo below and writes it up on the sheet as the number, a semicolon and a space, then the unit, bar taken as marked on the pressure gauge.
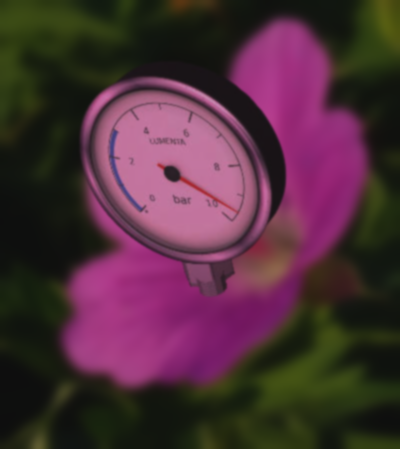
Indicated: 9.5; bar
